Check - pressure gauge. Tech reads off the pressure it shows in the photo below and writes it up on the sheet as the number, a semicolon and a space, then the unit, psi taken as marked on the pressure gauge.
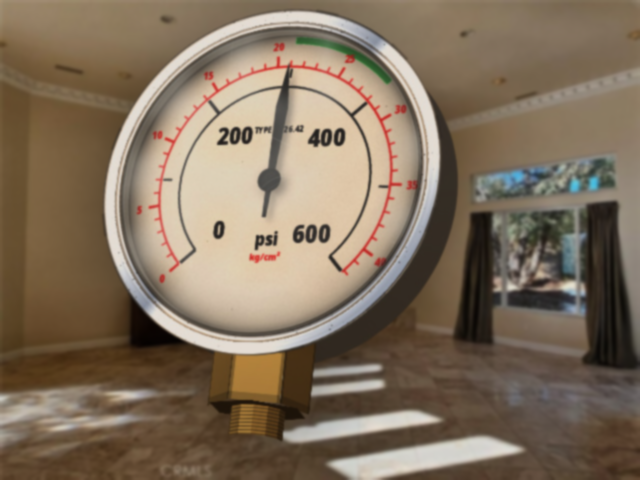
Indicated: 300; psi
